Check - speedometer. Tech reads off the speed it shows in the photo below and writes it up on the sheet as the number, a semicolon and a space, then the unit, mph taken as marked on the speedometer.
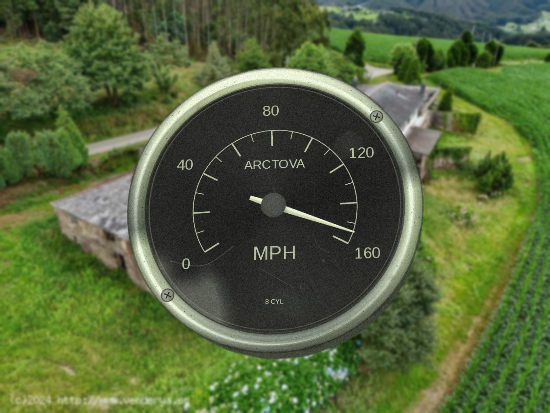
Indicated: 155; mph
